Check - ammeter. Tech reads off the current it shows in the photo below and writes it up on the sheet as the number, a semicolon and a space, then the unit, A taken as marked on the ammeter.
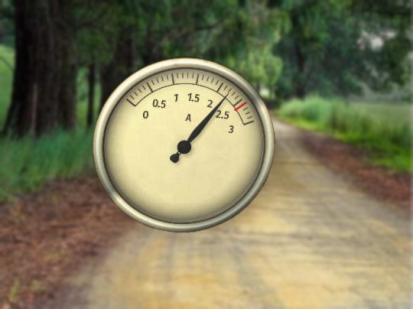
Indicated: 2.2; A
